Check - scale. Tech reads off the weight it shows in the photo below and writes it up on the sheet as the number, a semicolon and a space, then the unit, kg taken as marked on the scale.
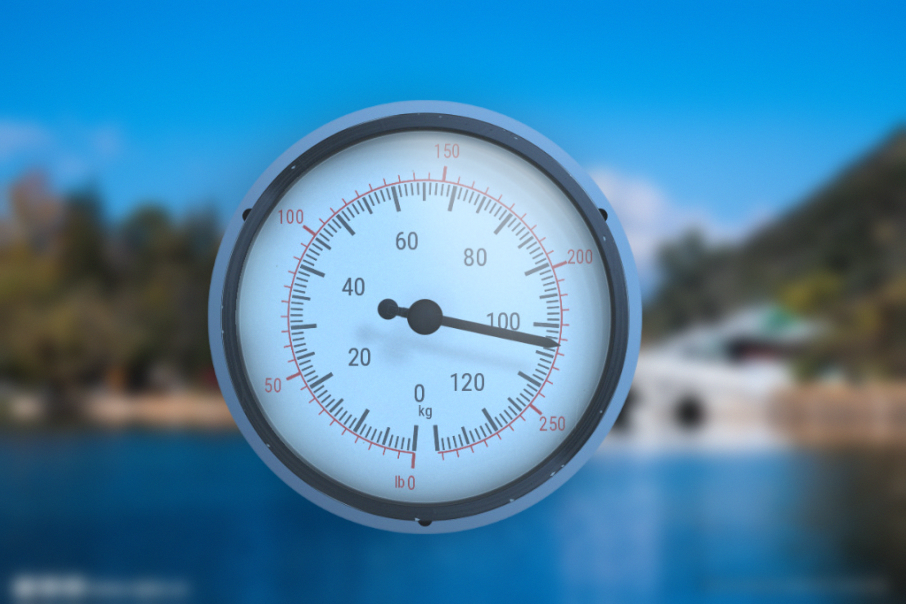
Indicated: 103; kg
